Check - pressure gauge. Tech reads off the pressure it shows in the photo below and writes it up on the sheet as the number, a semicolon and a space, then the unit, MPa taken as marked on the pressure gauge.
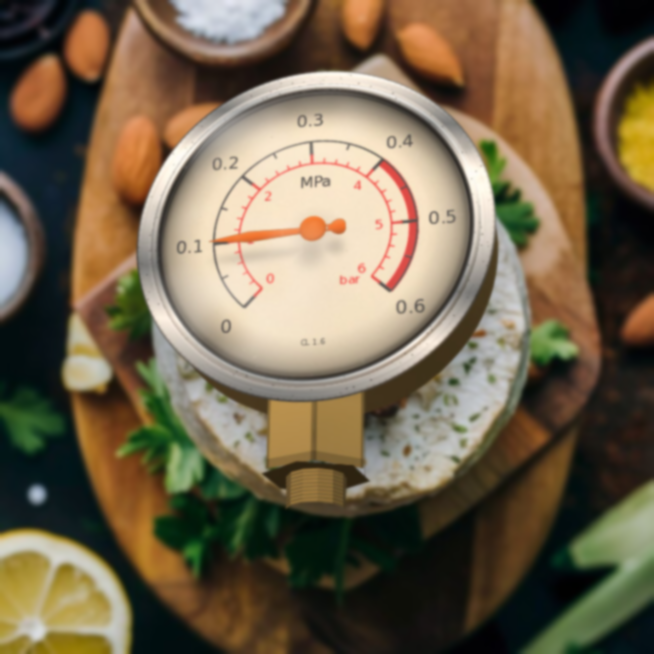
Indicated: 0.1; MPa
